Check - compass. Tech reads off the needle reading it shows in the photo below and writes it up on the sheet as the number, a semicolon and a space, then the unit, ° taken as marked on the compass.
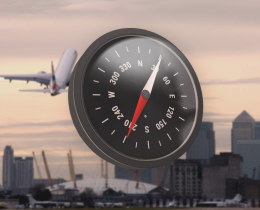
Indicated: 210; °
